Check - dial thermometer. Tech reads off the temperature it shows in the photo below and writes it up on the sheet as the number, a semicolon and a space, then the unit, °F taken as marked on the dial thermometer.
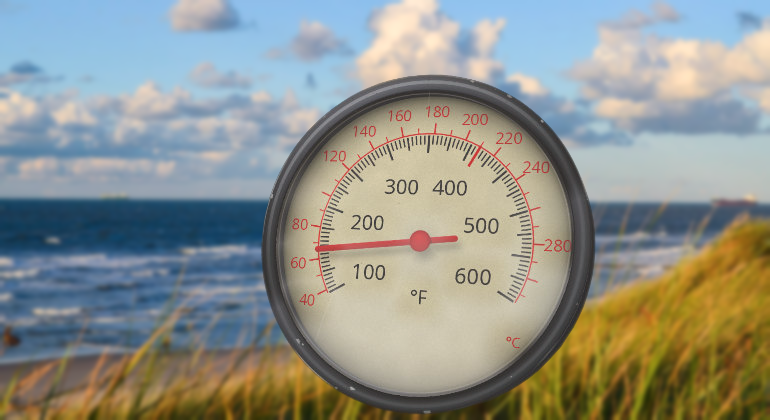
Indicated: 150; °F
